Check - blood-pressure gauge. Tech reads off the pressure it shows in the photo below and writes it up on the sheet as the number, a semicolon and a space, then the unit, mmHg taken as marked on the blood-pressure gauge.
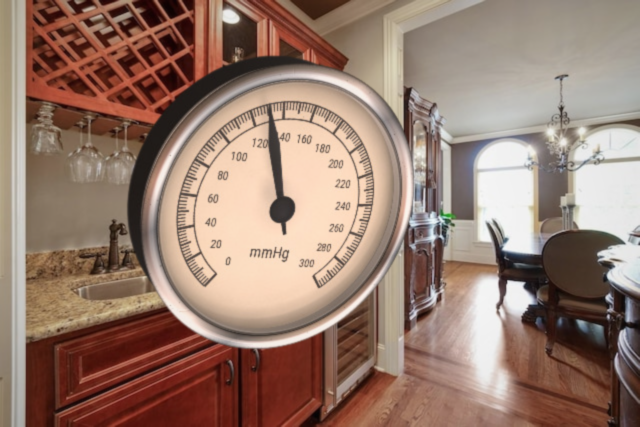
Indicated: 130; mmHg
